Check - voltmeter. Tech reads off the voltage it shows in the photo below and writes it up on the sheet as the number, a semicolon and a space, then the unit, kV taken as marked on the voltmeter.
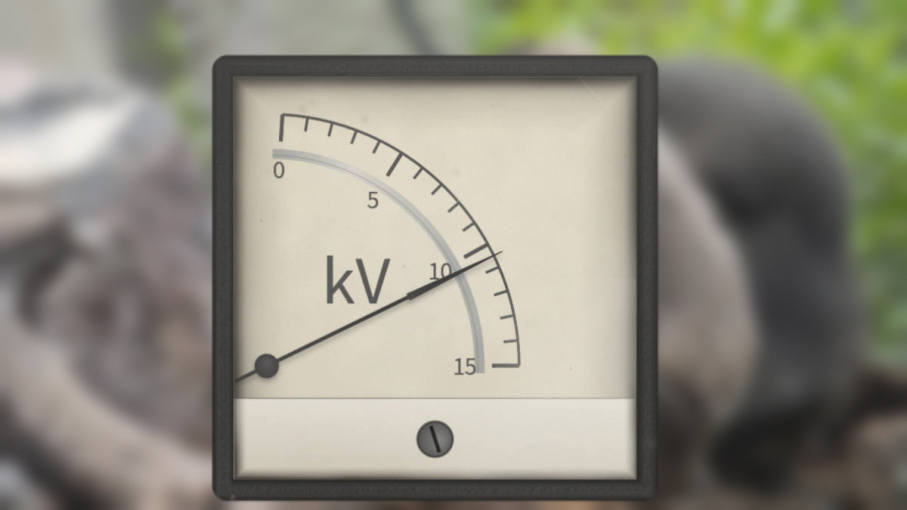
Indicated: 10.5; kV
